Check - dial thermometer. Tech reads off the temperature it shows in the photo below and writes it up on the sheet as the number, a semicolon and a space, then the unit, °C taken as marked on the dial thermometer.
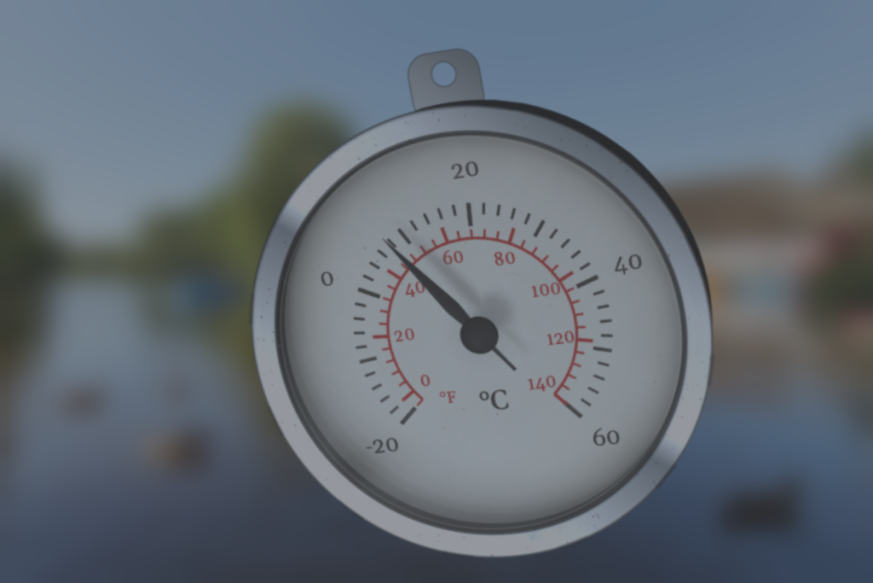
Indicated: 8; °C
